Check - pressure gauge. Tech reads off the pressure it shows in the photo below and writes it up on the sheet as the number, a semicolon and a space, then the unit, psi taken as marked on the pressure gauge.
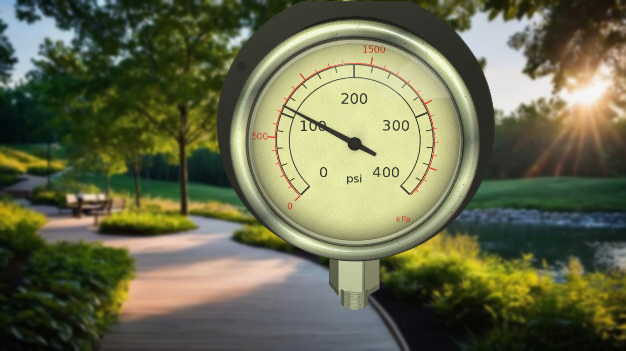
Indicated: 110; psi
